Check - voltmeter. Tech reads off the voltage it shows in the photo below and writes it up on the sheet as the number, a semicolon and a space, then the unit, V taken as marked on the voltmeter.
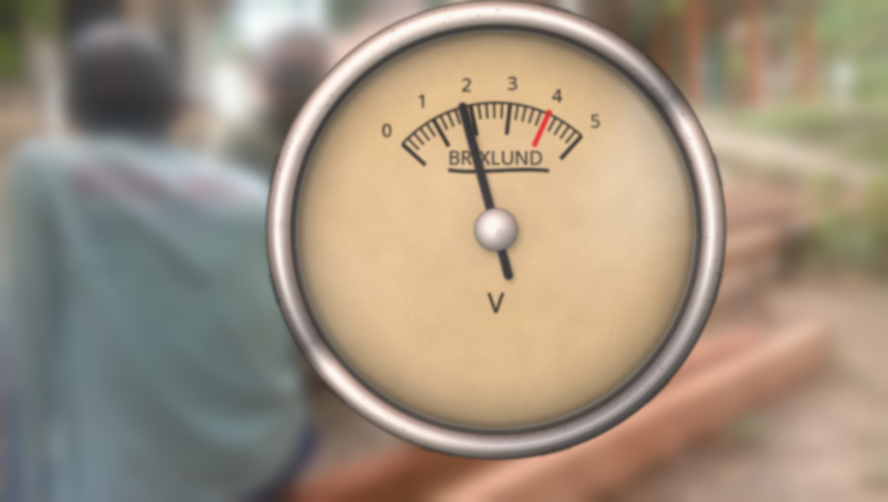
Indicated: 1.8; V
